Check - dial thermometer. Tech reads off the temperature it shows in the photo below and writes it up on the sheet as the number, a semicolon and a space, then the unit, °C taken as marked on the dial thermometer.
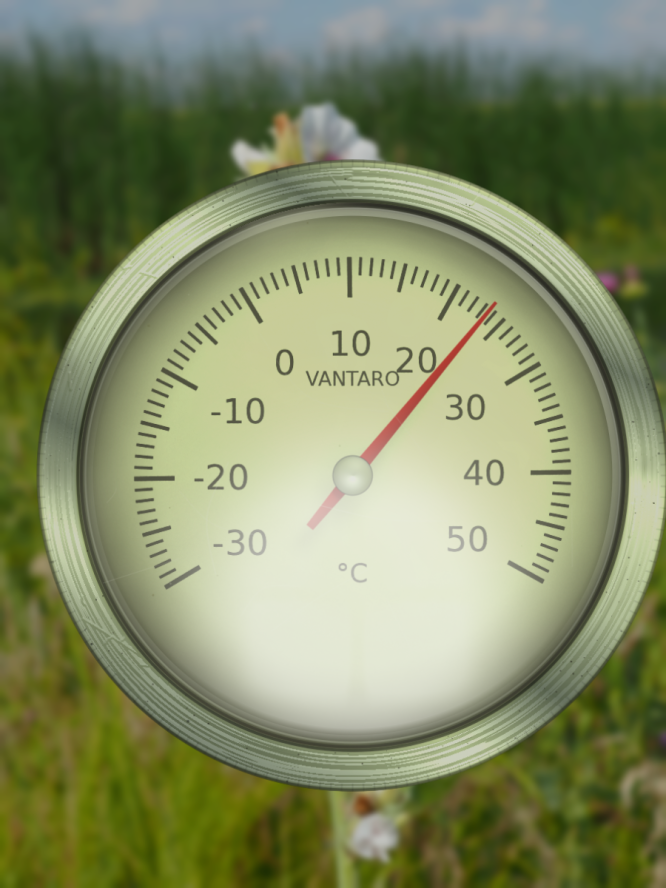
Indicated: 23.5; °C
